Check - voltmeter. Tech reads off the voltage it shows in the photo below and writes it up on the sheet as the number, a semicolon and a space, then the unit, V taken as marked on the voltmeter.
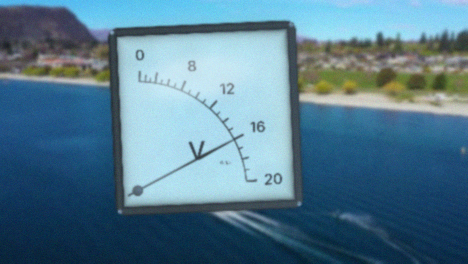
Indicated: 16; V
